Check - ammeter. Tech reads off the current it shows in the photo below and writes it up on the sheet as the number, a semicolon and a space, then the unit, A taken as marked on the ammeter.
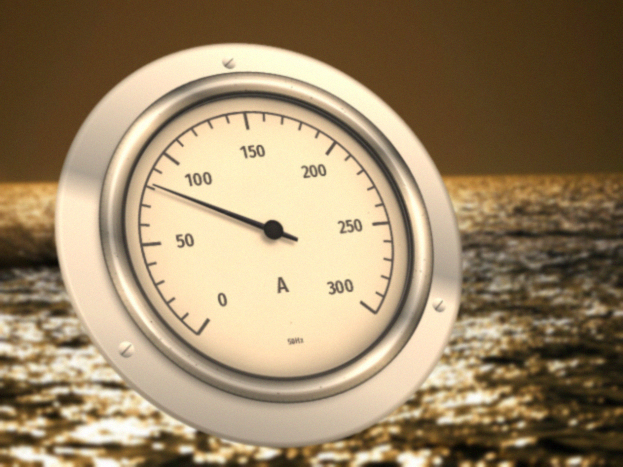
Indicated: 80; A
